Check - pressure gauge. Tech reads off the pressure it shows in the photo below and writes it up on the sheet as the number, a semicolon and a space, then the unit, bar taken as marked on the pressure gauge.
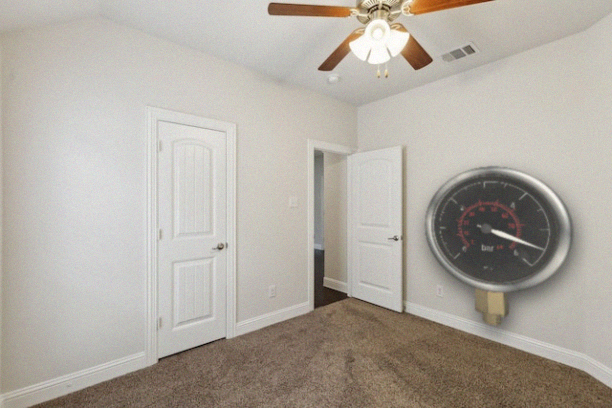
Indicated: 5.5; bar
